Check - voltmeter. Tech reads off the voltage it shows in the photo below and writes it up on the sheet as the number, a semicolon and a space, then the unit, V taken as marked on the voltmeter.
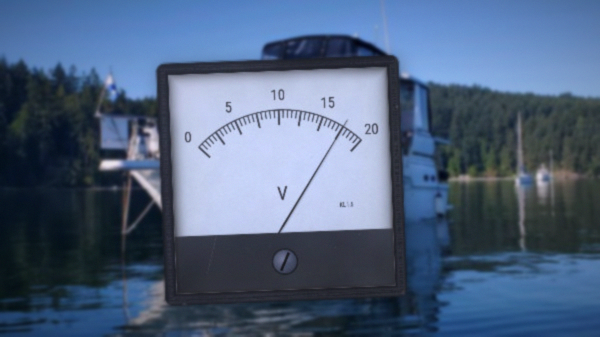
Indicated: 17.5; V
